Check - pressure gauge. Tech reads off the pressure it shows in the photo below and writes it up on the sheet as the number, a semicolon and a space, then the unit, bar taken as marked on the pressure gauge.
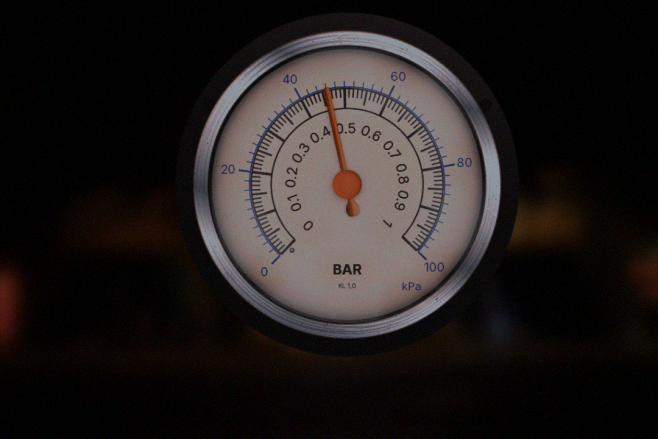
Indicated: 0.46; bar
